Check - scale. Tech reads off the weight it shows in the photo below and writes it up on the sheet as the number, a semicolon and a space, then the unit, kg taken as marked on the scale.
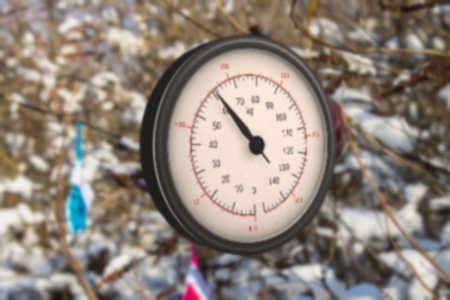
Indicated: 60; kg
